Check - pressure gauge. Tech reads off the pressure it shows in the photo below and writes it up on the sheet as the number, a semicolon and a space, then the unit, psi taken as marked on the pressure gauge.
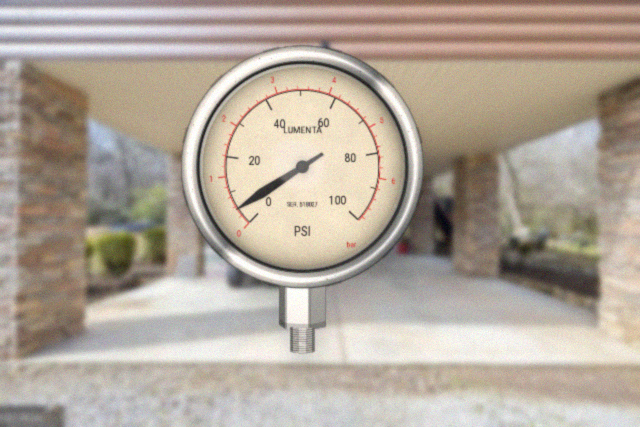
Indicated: 5; psi
